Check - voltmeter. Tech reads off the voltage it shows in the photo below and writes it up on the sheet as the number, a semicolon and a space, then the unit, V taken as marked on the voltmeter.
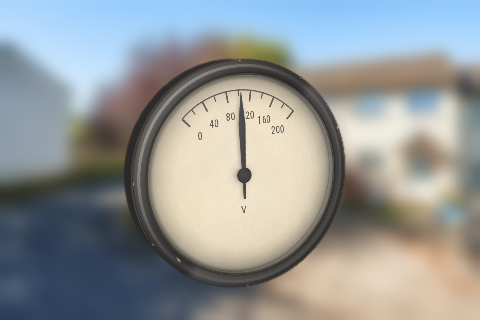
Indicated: 100; V
